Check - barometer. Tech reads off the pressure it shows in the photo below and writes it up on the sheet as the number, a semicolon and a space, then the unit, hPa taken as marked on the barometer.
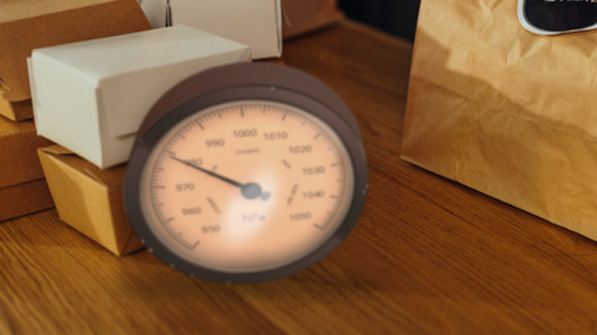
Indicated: 980; hPa
